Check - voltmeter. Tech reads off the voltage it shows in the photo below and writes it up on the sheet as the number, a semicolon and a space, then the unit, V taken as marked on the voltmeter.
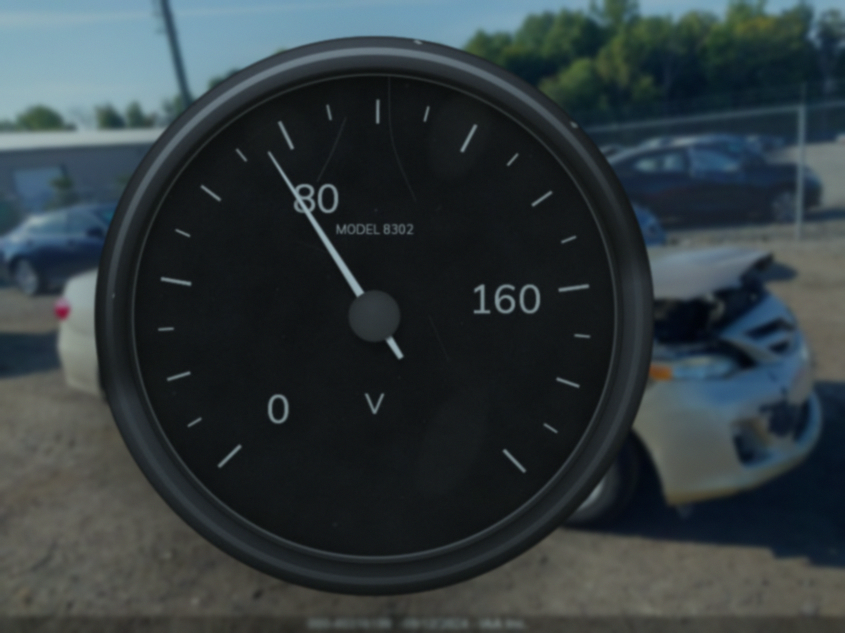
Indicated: 75; V
